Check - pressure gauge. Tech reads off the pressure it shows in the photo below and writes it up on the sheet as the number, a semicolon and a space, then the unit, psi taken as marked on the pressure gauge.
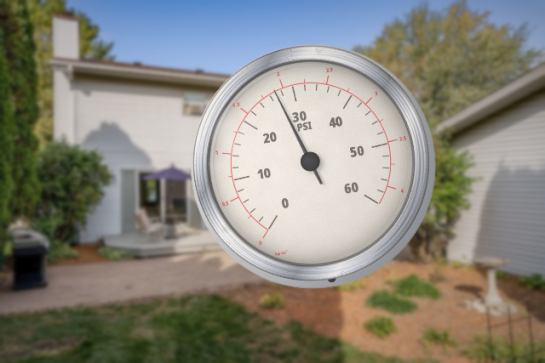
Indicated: 27; psi
